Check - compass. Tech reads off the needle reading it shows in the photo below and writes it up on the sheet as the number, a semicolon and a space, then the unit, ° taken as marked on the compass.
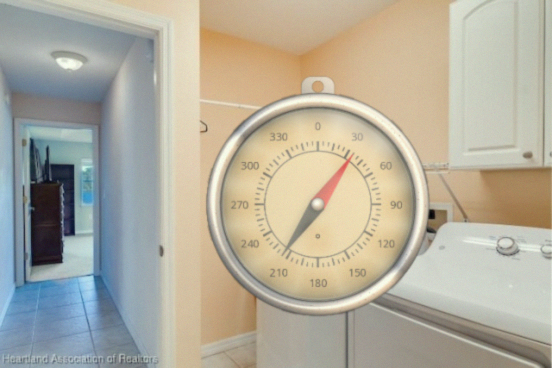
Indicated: 35; °
